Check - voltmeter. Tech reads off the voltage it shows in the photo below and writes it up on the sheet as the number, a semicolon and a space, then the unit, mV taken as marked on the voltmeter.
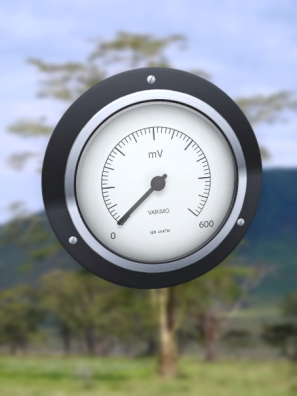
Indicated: 10; mV
